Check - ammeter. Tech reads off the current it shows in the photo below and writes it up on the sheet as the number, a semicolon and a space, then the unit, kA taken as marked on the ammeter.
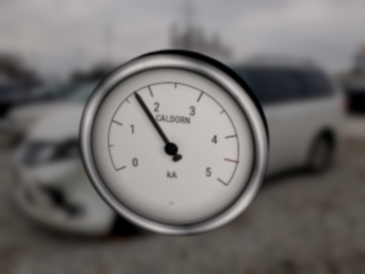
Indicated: 1.75; kA
